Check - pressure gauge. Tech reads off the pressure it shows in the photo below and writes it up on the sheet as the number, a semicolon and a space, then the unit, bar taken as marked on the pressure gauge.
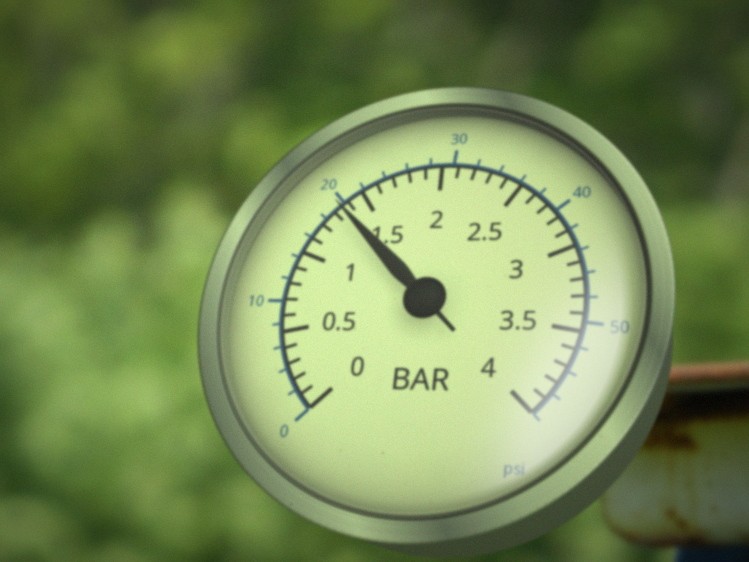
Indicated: 1.35; bar
